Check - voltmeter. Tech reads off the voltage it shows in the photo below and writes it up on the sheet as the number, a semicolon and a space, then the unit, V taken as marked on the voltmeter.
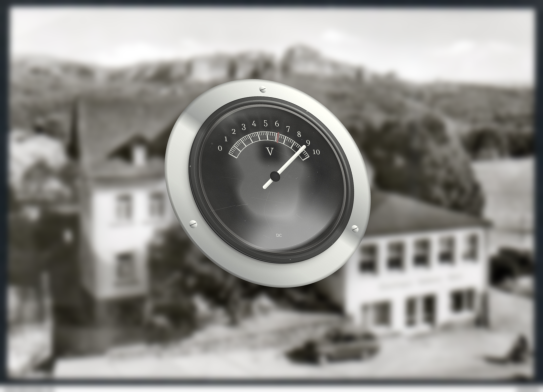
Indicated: 9; V
